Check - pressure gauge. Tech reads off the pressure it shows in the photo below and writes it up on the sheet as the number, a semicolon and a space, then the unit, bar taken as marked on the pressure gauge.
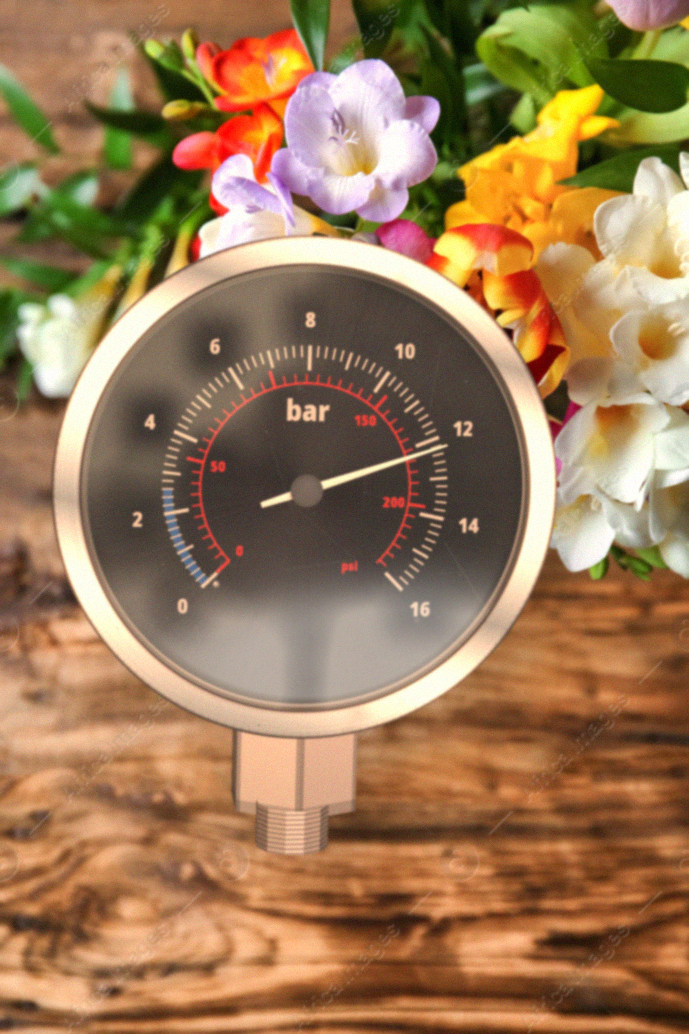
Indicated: 12.2; bar
